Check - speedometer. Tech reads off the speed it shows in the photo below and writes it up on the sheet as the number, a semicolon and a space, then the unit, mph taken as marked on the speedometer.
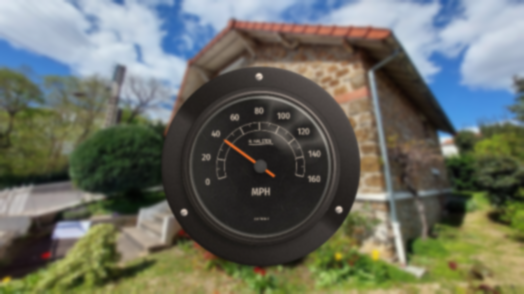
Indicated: 40; mph
